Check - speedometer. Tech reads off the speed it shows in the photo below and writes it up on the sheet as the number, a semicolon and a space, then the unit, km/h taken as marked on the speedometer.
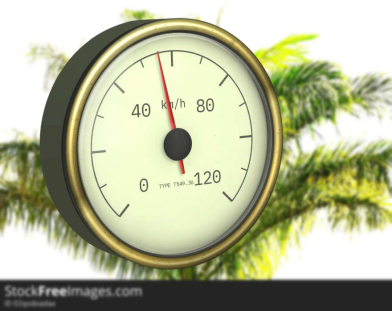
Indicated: 55; km/h
